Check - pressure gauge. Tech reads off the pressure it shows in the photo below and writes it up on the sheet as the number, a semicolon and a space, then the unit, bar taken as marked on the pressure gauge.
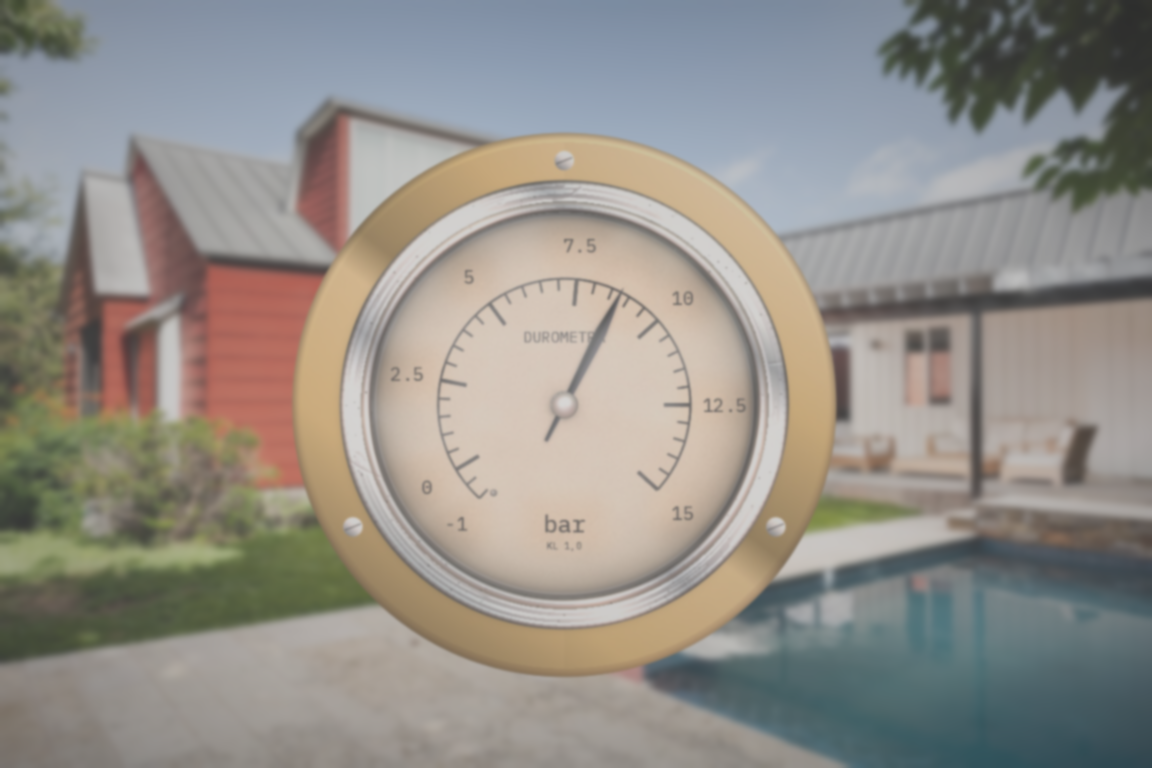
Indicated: 8.75; bar
